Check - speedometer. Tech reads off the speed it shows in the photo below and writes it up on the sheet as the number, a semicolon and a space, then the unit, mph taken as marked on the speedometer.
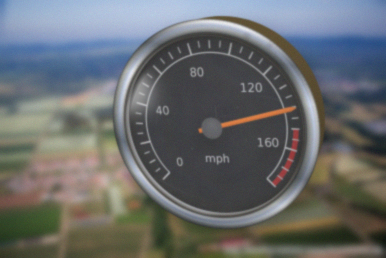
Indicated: 140; mph
